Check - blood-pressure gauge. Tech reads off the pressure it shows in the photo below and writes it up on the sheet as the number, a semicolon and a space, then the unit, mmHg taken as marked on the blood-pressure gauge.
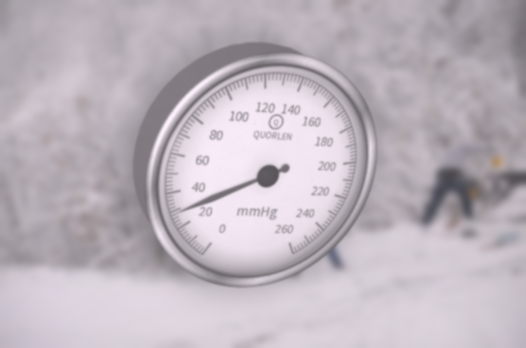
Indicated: 30; mmHg
